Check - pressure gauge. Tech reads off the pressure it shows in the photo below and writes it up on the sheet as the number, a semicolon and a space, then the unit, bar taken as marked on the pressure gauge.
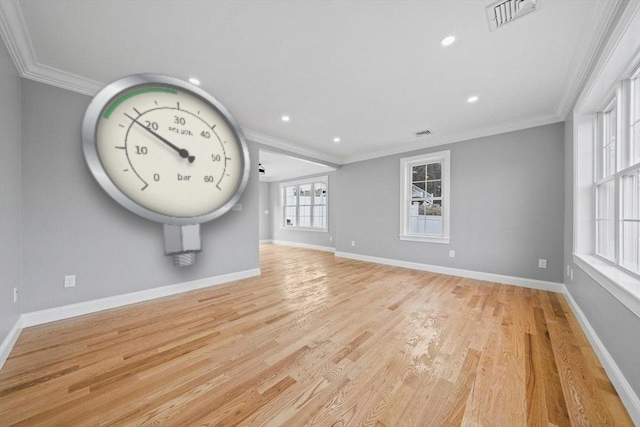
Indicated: 17.5; bar
